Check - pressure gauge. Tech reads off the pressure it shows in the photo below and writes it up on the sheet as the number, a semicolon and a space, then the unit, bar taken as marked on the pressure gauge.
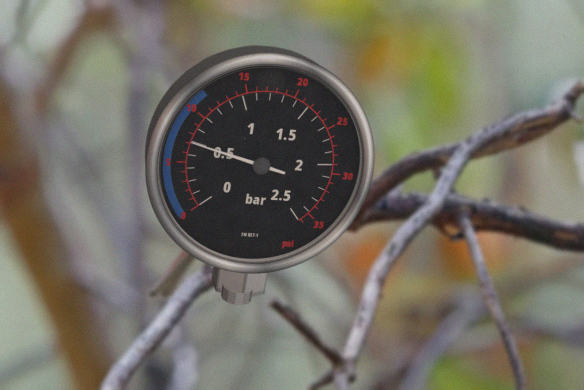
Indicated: 0.5; bar
